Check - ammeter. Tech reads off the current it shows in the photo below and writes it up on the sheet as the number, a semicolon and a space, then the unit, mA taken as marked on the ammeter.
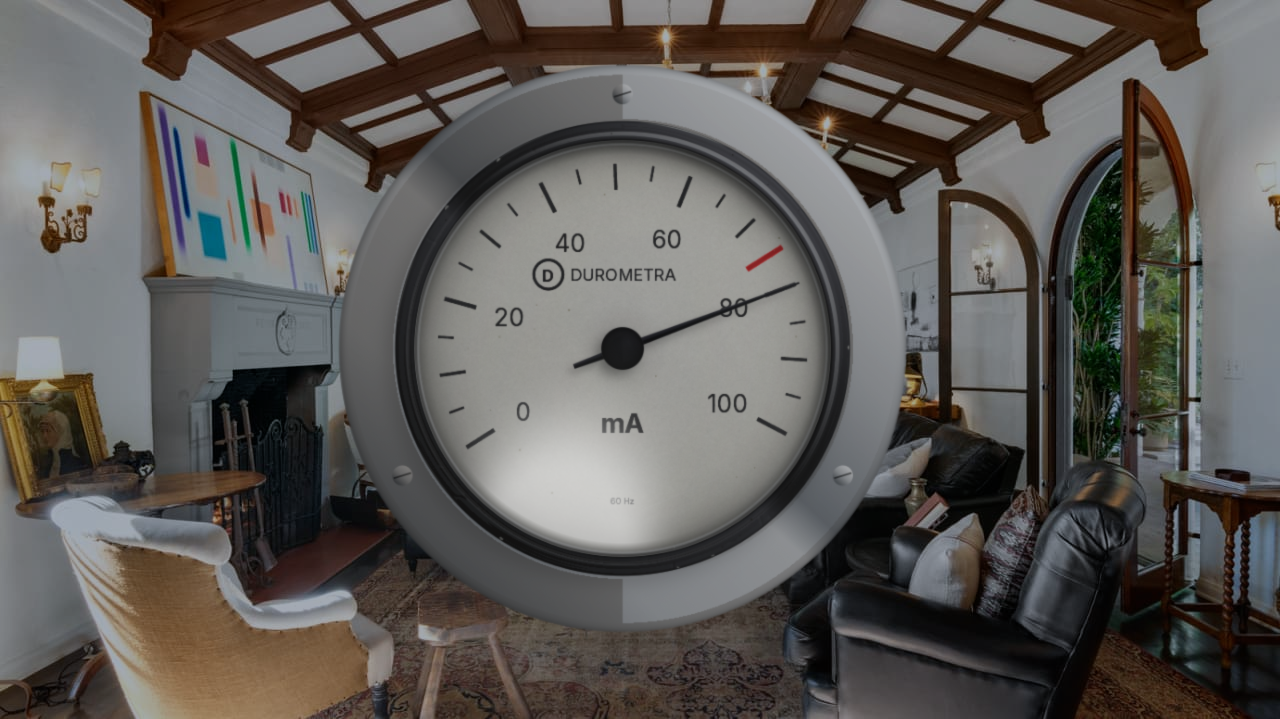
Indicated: 80; mA
